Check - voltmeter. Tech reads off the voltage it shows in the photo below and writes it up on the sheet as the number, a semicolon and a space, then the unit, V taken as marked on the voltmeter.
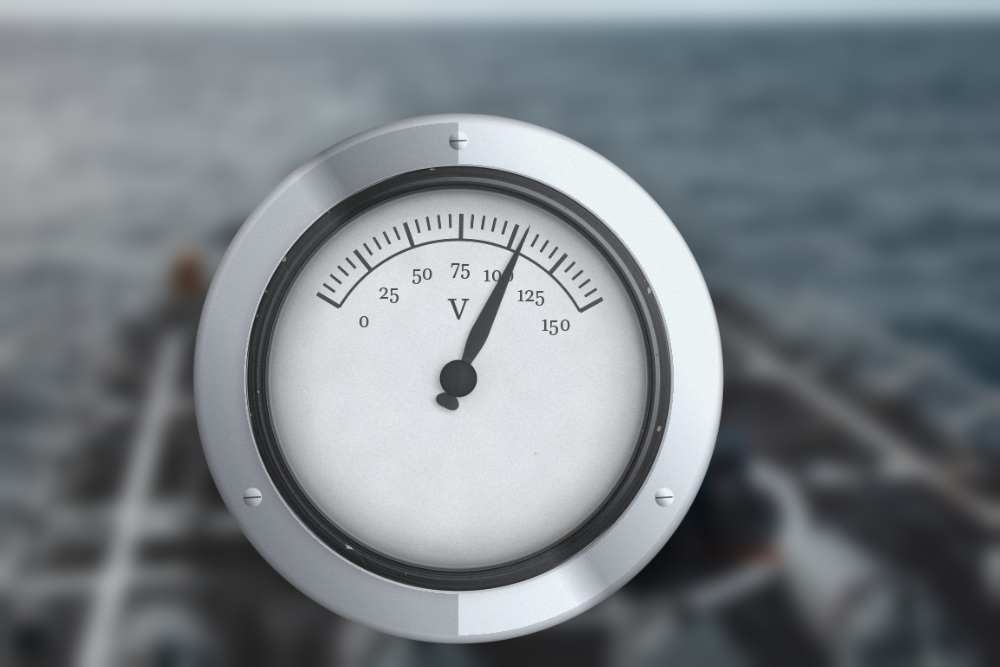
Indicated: 105; V
